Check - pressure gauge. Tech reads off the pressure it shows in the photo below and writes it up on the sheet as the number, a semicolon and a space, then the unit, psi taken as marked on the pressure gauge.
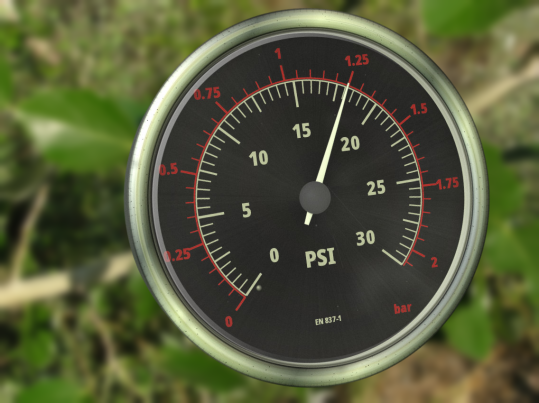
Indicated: 18; psi
